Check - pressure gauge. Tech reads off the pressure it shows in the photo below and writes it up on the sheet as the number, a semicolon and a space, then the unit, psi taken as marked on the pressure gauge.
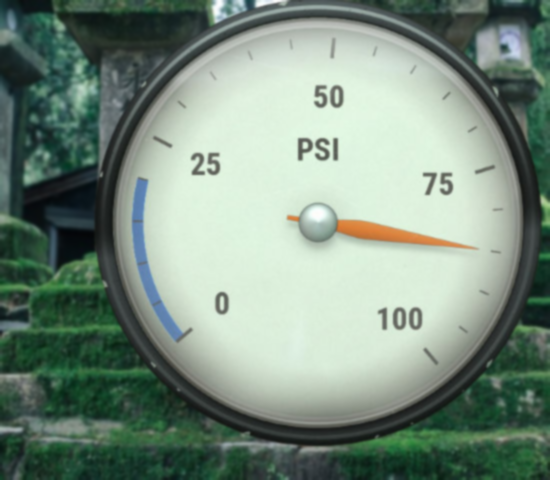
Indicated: 85; psi
